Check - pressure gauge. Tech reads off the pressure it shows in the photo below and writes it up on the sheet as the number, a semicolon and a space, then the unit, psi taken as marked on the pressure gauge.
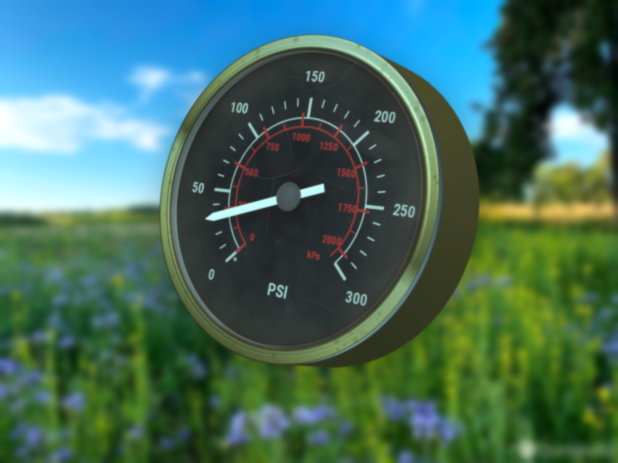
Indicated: 30; psi
